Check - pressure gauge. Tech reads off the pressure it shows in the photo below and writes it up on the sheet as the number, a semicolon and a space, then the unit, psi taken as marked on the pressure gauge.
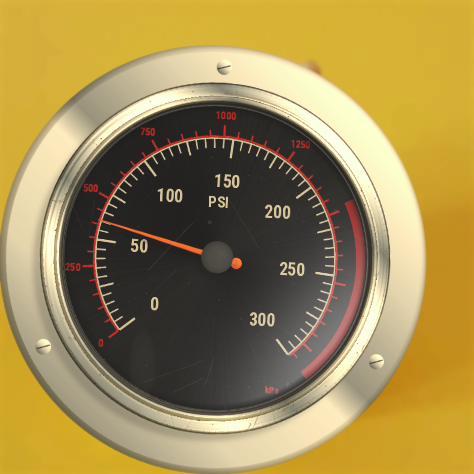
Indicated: 60; psi
